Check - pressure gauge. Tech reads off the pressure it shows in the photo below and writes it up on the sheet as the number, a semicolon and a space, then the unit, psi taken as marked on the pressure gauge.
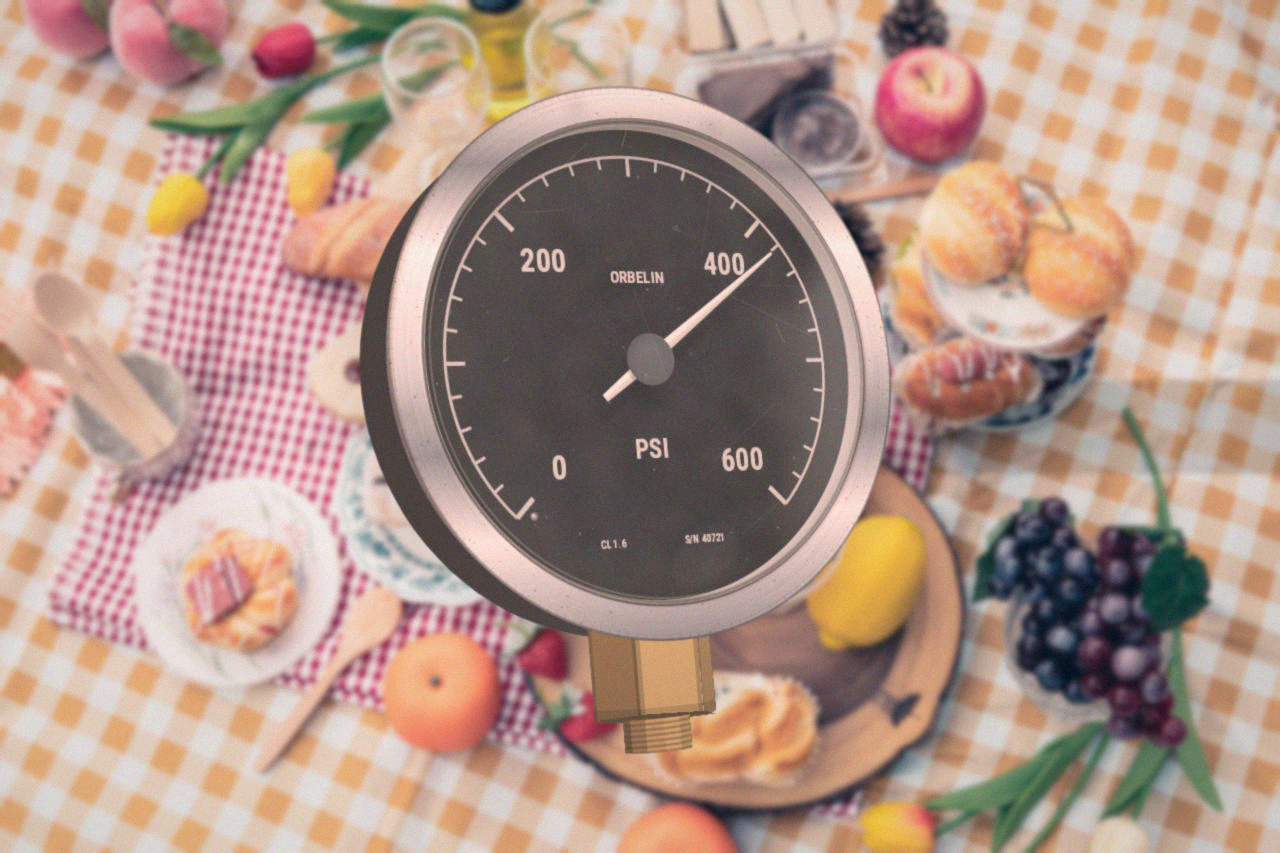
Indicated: 420; psi
